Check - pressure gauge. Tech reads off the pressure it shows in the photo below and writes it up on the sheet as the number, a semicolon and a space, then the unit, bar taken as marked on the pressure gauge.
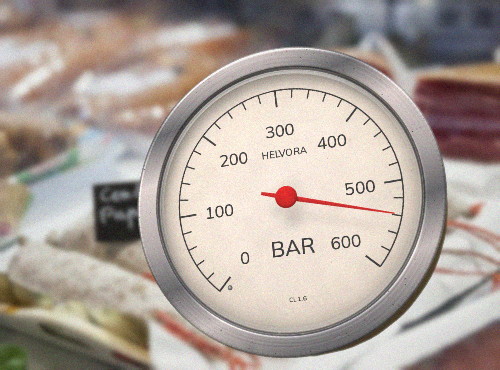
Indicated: 540; bar
